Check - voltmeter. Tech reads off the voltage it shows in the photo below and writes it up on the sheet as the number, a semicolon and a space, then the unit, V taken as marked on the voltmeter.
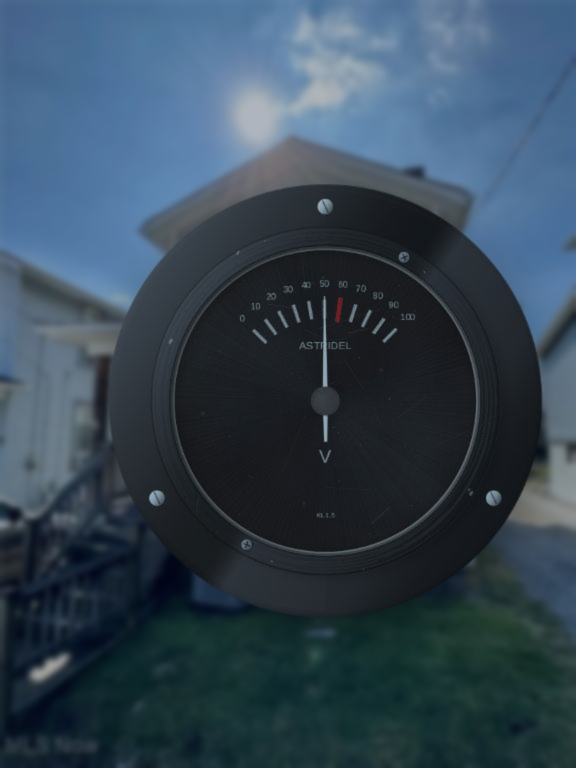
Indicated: 50; V
